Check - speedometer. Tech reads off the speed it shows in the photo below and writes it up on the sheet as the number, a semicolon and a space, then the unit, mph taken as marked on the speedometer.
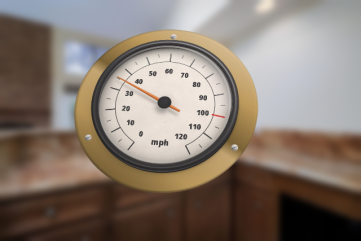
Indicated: 35; mph
